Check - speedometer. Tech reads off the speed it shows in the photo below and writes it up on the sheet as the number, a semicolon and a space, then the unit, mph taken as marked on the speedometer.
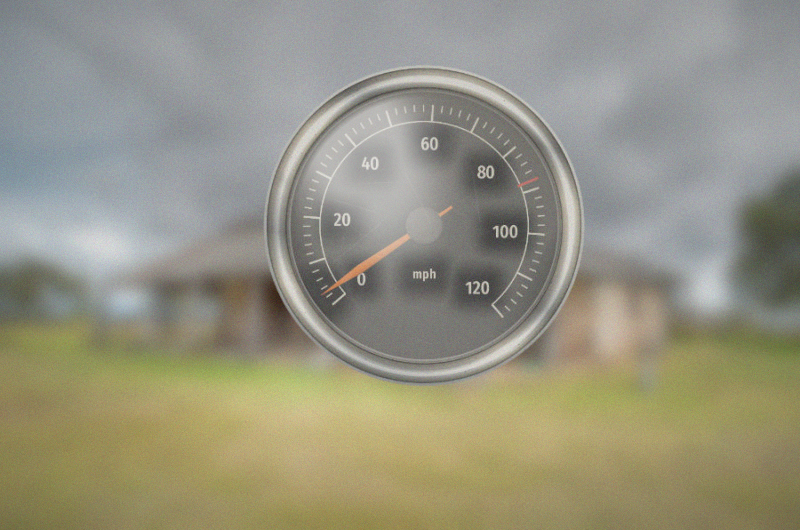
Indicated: 3; mph
